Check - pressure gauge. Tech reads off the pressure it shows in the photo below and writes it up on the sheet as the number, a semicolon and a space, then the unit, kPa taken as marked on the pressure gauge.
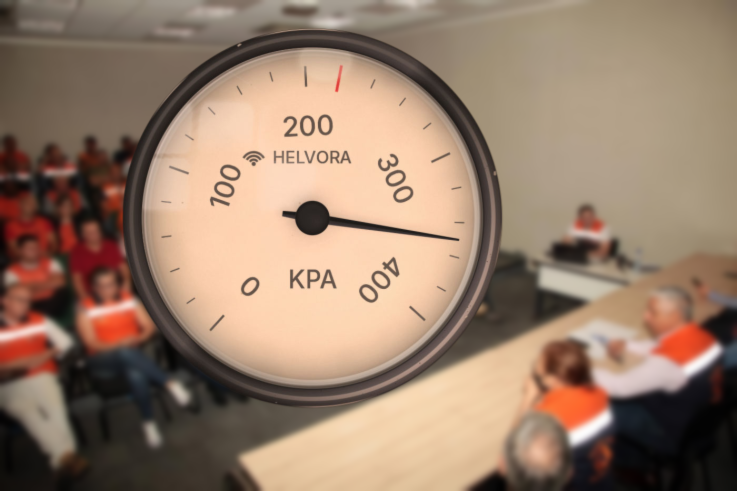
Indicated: 350; kPa
